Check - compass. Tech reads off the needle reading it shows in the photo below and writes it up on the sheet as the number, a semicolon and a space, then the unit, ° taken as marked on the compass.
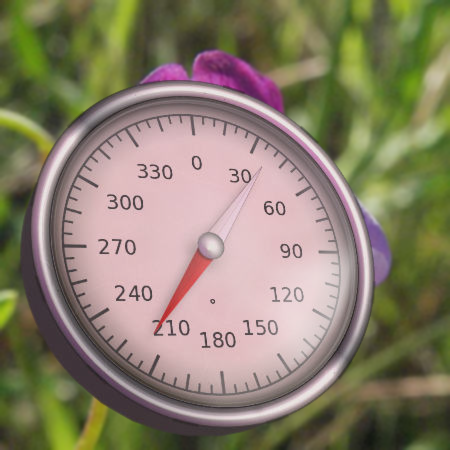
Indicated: 217.5; °
